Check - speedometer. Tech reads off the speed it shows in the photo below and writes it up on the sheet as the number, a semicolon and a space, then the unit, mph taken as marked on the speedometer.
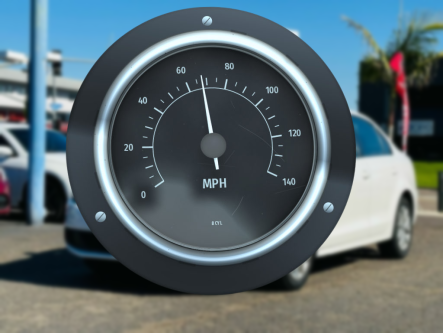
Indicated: 67.5; mph
